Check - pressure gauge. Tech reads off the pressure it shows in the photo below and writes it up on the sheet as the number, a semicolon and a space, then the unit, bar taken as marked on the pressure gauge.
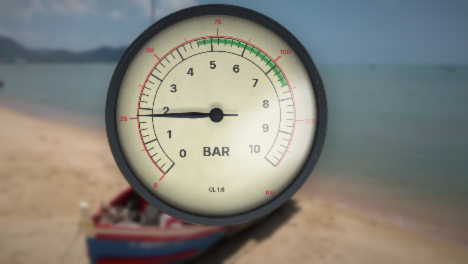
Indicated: 1.8; bar
